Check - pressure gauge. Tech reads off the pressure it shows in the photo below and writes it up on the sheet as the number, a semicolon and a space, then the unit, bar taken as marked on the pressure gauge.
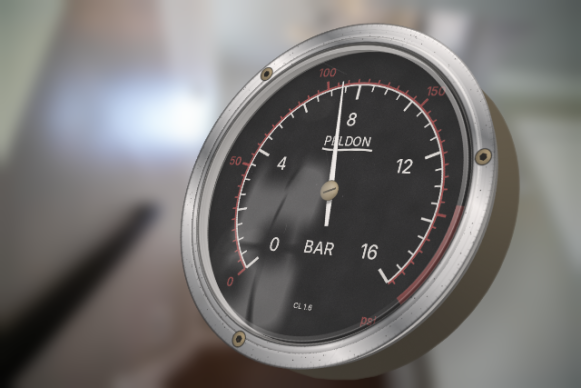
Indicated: 7.5; bar
